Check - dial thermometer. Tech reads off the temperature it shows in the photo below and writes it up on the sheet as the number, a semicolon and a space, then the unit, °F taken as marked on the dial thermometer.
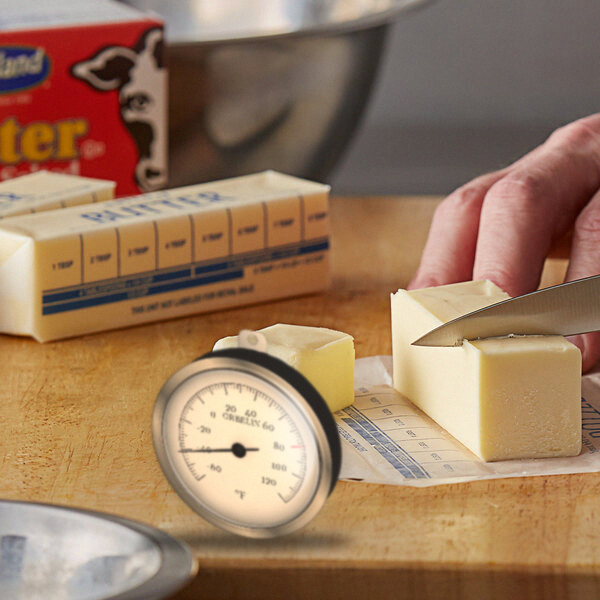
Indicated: -40; °F
